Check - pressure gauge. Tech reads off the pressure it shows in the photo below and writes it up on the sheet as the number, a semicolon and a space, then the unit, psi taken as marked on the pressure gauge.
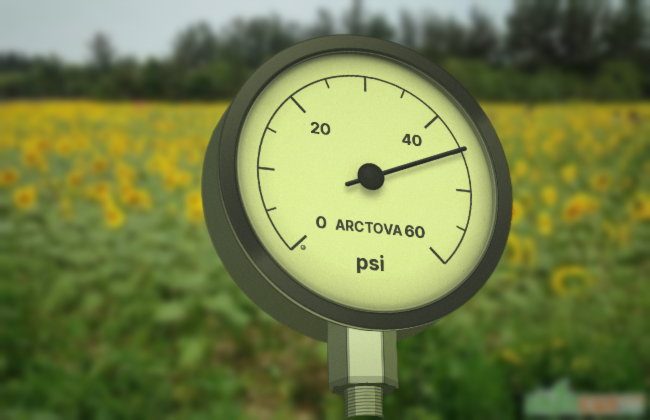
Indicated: 45; psi
